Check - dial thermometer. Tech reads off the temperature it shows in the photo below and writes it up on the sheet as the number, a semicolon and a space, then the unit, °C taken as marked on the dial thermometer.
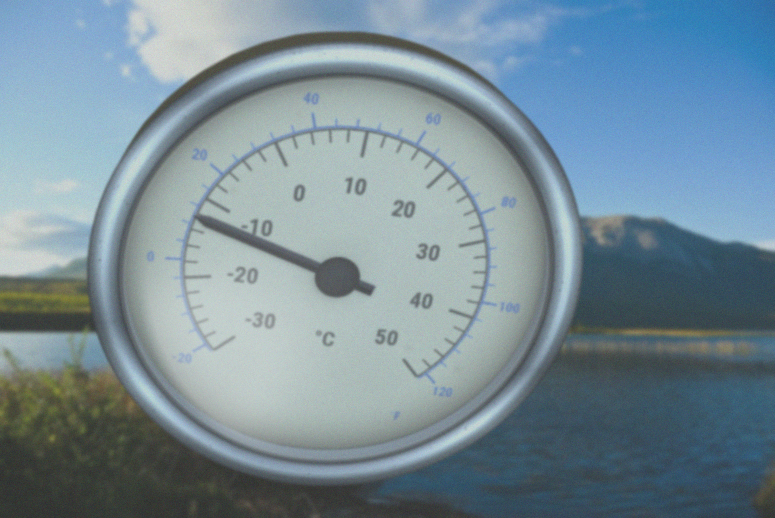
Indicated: -12; °C
